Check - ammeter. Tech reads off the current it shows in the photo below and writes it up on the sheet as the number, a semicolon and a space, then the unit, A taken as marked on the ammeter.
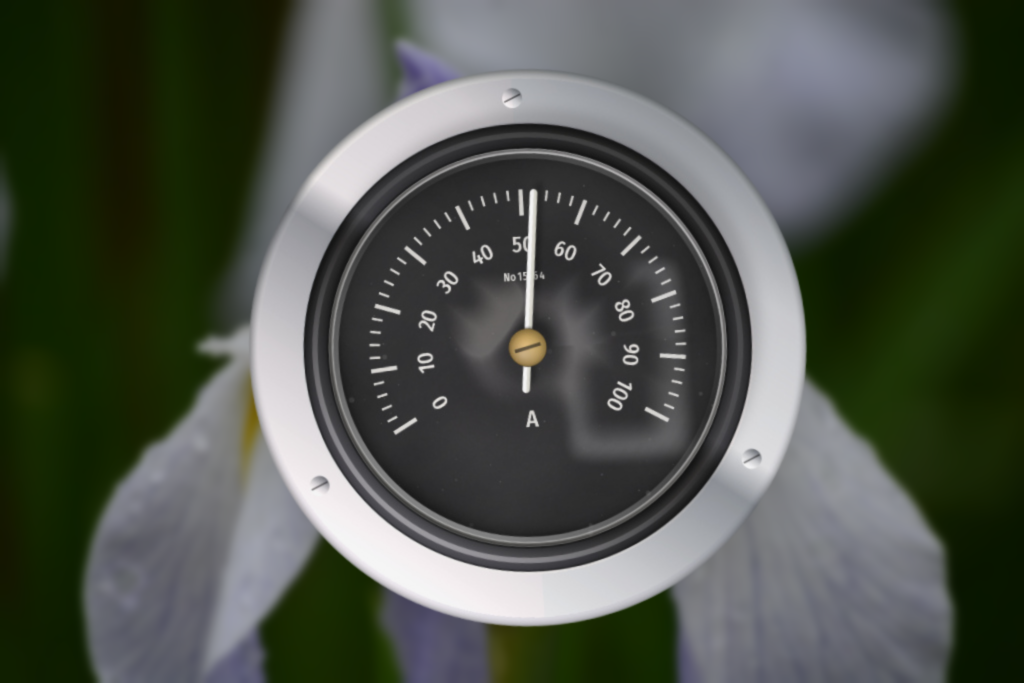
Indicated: 52; A
